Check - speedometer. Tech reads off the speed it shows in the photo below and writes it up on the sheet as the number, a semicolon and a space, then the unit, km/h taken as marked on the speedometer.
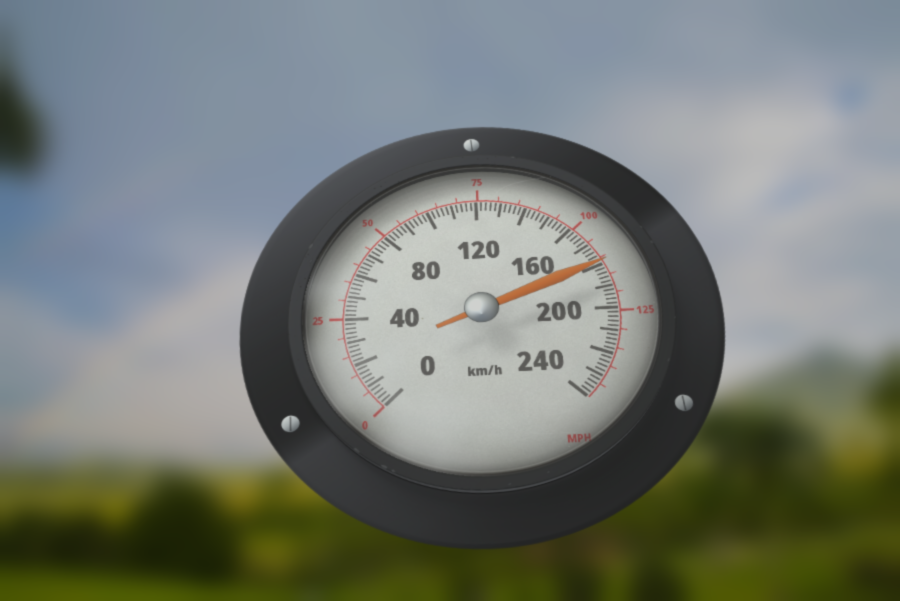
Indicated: 180; km/h
